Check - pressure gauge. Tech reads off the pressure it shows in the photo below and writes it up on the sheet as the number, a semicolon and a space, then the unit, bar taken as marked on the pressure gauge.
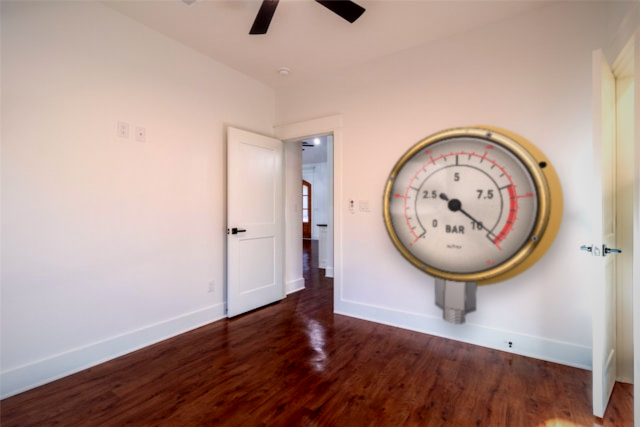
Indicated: 9.75; bar
